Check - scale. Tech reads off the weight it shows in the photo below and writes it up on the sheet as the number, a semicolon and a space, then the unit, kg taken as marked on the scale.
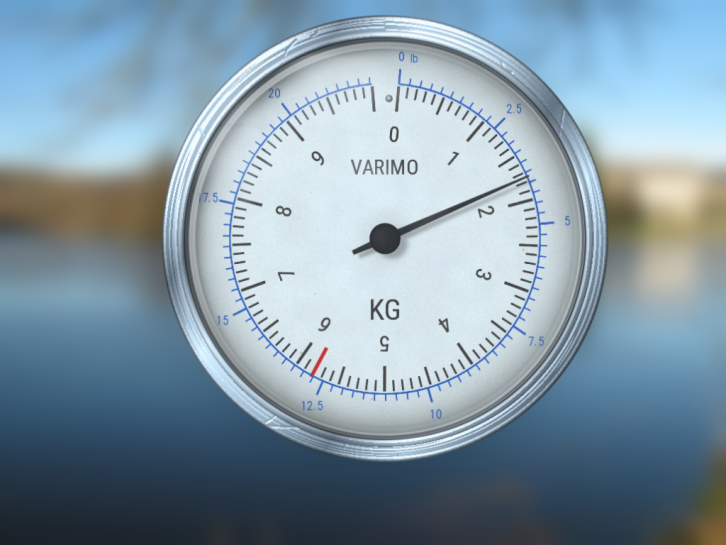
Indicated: 1.75; kg
